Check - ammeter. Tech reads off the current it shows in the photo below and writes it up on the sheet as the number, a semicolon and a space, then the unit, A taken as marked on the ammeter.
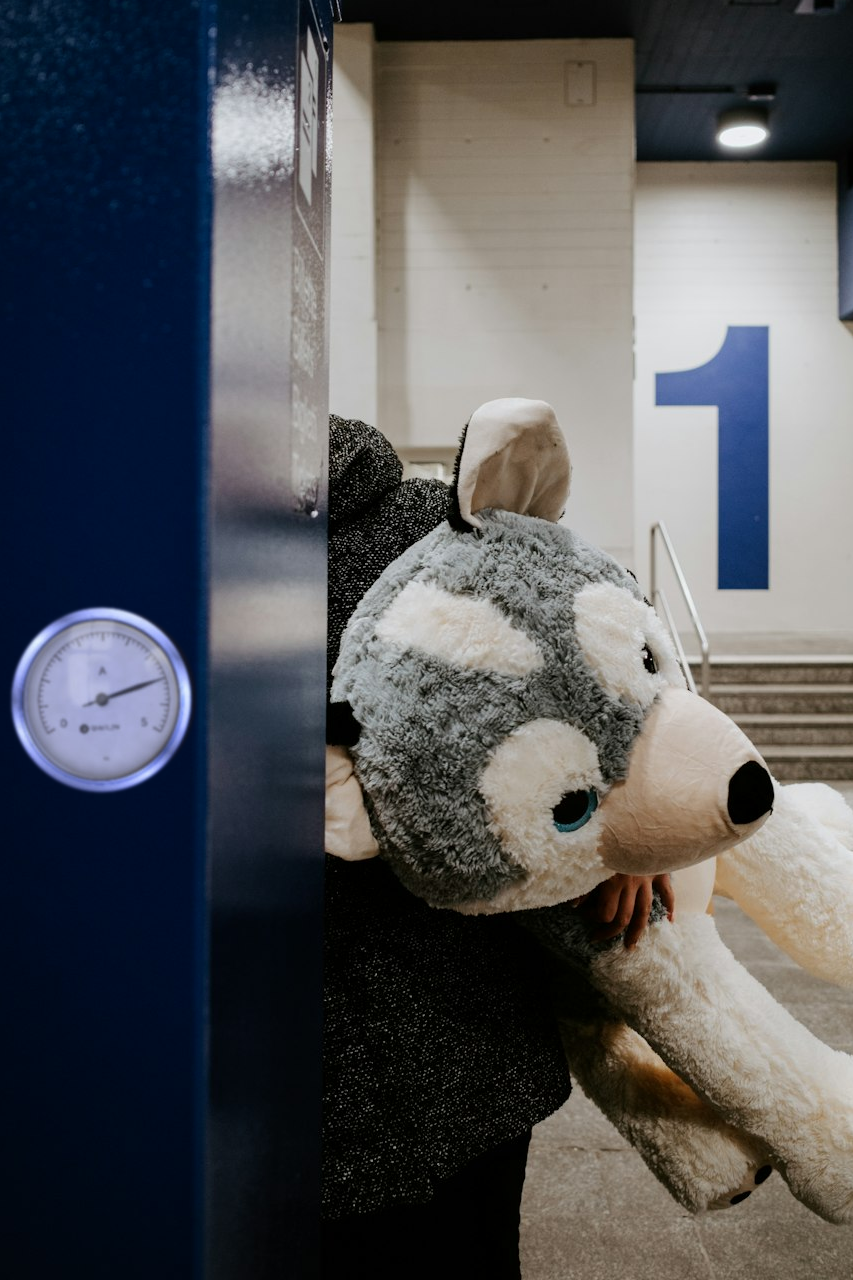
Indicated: 4; A
